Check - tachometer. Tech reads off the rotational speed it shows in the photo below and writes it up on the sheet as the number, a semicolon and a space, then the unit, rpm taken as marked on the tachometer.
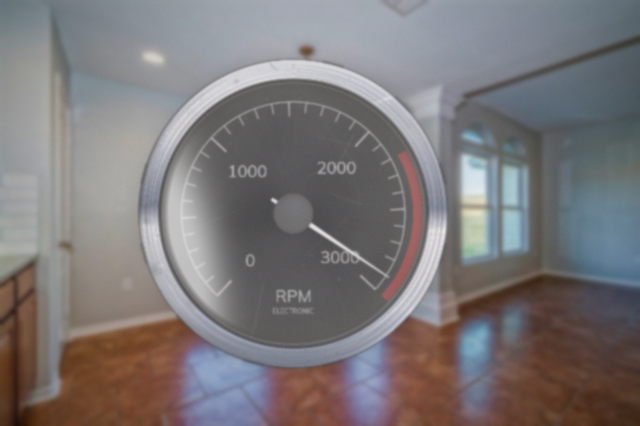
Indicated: 2900; rpm
